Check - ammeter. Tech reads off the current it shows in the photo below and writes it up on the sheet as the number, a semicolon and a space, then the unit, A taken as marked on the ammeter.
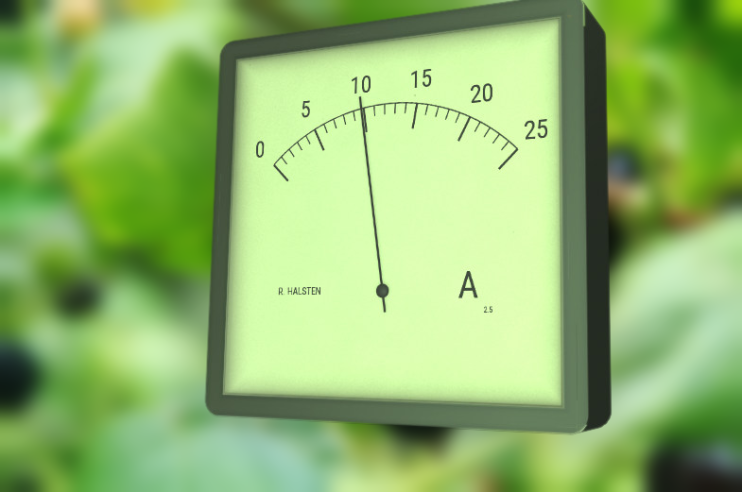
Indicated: 10; A
